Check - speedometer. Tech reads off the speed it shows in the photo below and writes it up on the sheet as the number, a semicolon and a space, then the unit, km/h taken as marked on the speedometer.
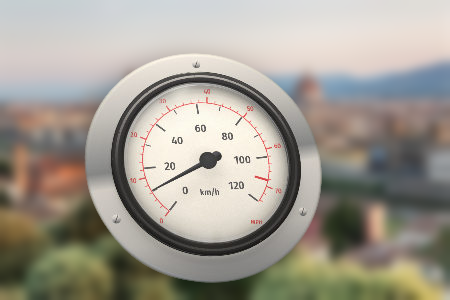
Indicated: 10; km/h
